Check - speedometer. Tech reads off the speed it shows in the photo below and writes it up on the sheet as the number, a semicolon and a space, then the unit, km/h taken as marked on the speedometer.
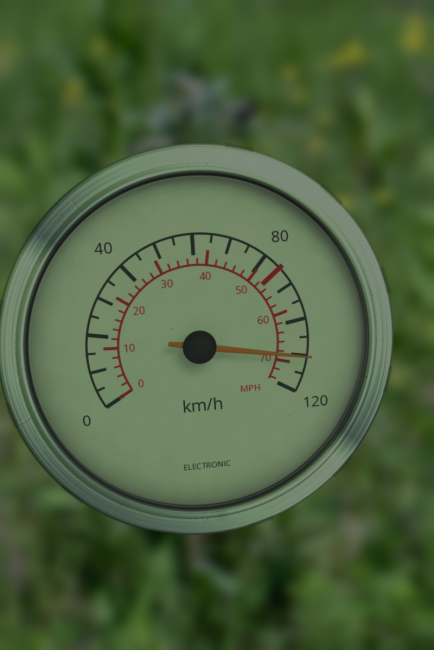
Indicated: 110; km/h
